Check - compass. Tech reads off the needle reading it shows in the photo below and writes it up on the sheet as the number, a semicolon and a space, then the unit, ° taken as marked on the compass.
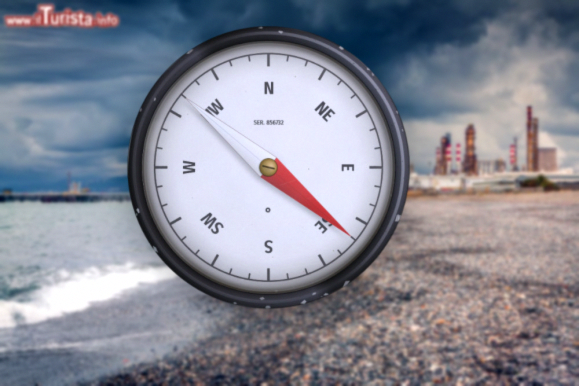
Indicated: 130; °
